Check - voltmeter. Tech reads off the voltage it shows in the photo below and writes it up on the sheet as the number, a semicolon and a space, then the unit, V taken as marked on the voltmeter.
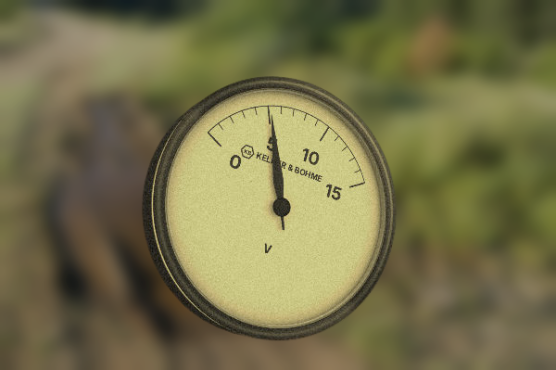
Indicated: 5; V
